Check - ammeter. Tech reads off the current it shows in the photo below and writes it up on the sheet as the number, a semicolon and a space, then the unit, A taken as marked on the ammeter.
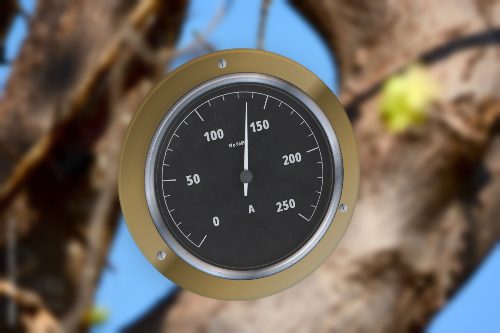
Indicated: 135; A
